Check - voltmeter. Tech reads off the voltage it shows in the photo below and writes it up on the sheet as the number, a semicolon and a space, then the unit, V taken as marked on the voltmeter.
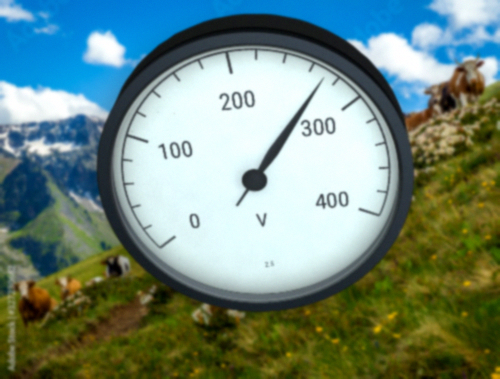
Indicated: 270; V
